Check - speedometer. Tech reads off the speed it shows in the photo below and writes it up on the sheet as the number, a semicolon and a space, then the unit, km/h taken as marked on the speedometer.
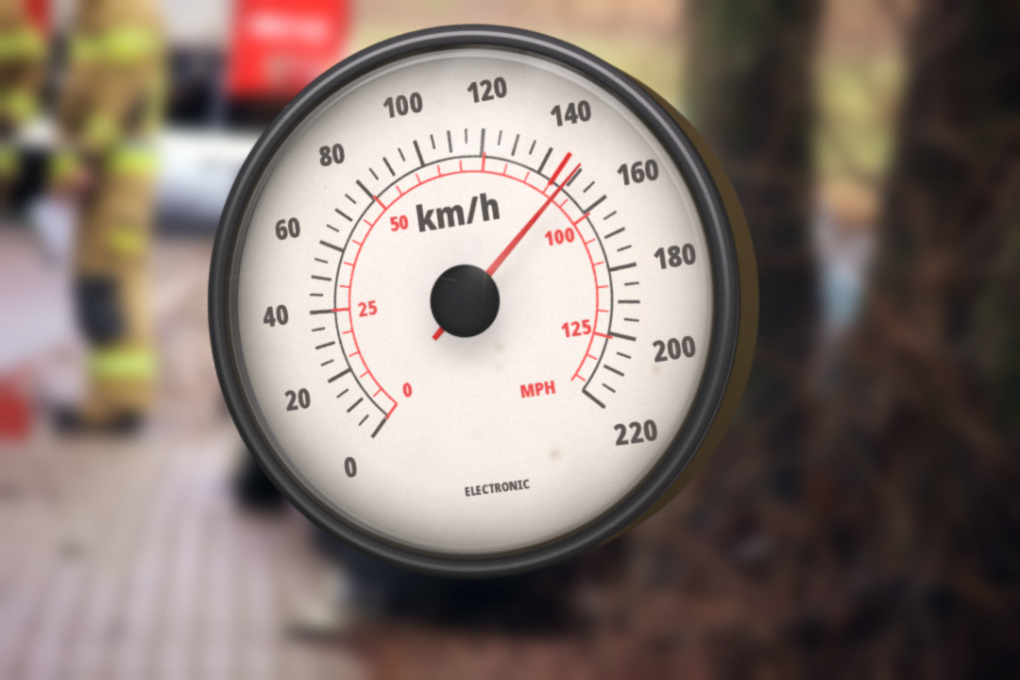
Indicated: 150; km/h
